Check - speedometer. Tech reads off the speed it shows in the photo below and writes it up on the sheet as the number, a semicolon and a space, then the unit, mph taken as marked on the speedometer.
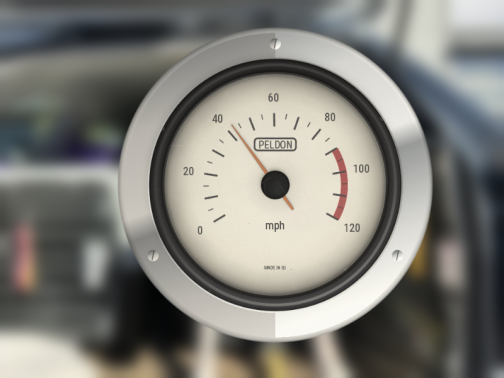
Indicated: 42.5; mph
